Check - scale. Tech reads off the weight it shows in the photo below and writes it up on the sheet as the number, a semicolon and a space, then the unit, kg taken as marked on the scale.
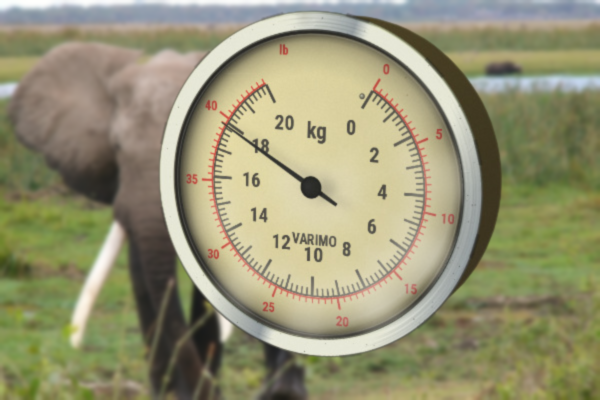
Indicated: 18; kg
